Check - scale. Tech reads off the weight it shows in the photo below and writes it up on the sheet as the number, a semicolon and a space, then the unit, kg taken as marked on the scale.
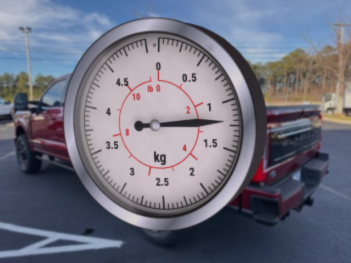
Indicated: 1.2; kg
